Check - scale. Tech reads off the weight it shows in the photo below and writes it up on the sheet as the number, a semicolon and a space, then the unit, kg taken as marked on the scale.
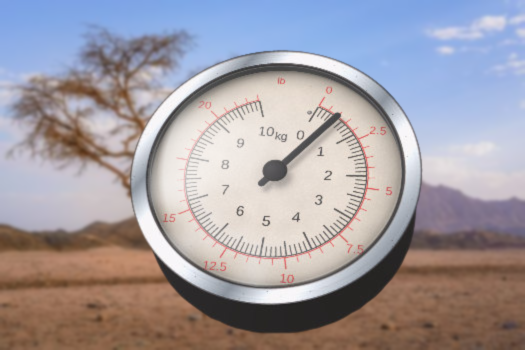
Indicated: 0.5; kg
